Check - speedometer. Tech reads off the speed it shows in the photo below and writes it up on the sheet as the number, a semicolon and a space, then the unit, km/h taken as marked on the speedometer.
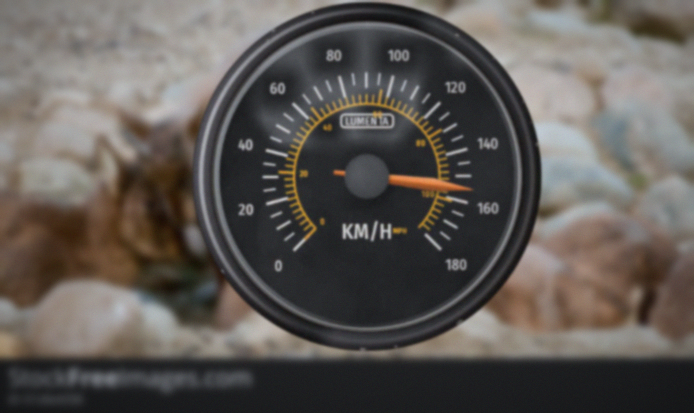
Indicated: 155; km/h
